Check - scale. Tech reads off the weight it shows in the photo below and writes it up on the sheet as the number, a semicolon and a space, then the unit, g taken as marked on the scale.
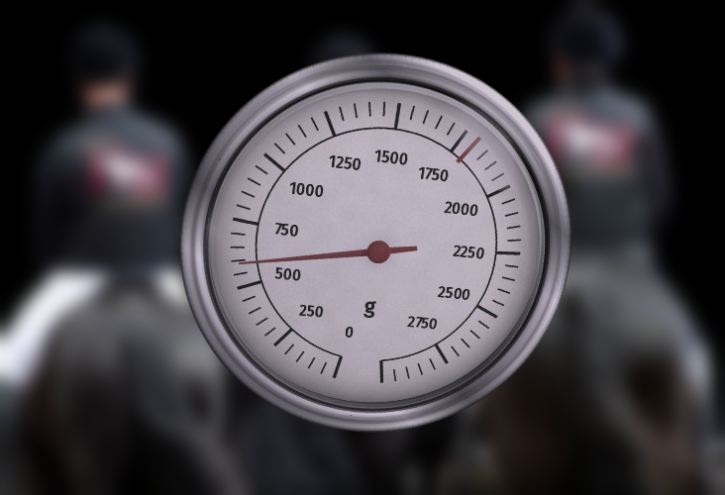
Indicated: 600; g
